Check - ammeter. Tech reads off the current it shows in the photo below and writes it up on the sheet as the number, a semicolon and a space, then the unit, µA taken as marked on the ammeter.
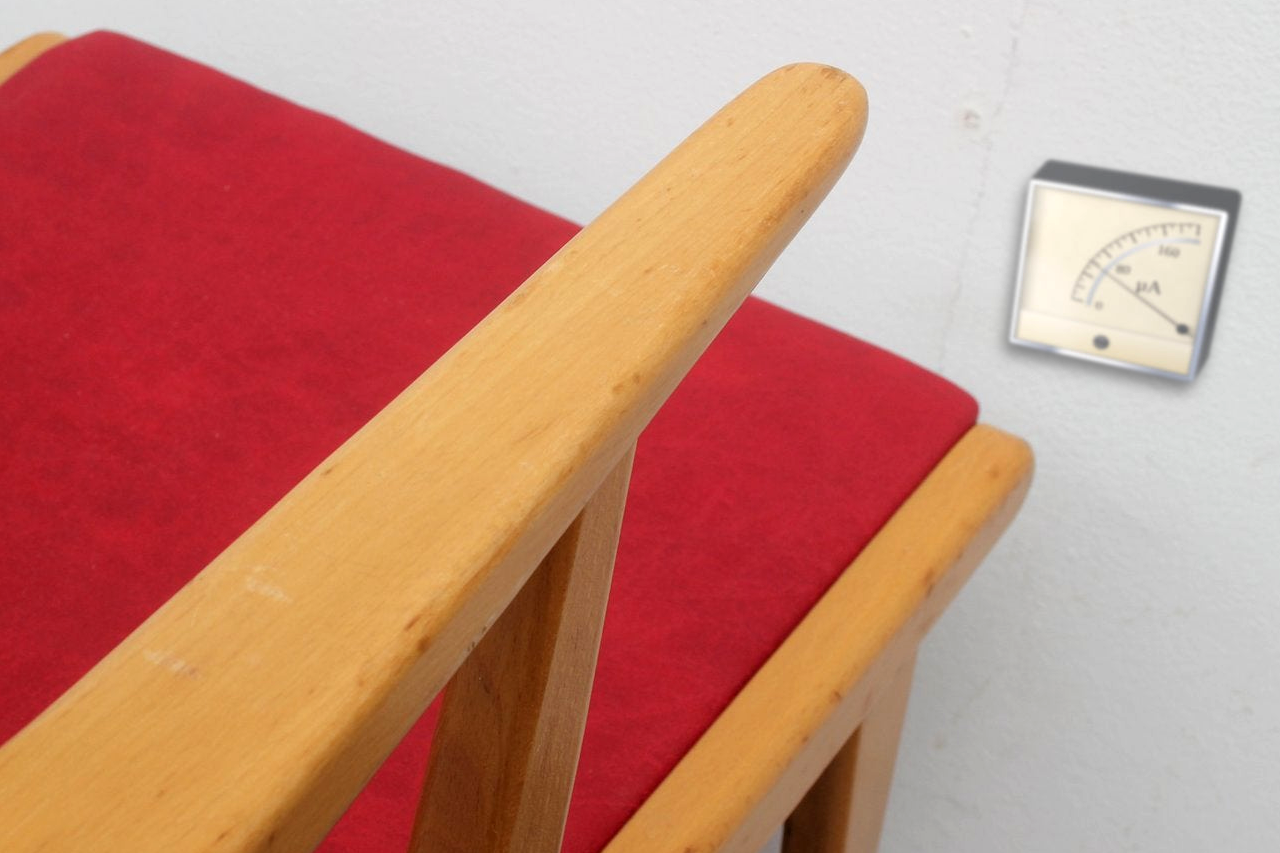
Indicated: 60; µA
